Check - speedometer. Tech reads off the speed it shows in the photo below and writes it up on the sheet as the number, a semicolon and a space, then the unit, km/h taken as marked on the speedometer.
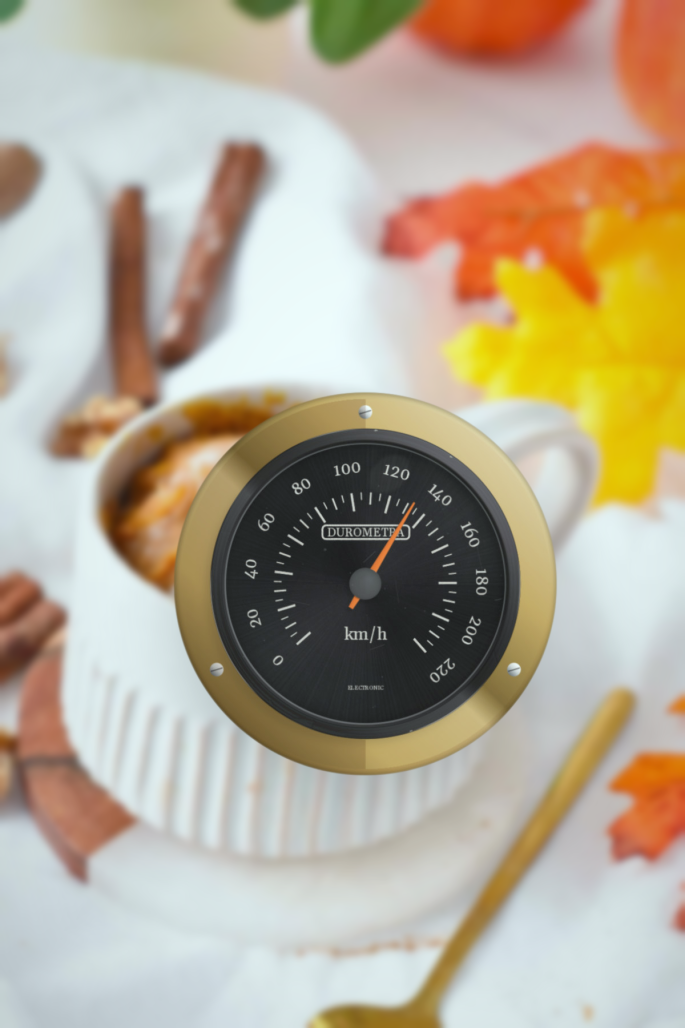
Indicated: 132.5; km/h
